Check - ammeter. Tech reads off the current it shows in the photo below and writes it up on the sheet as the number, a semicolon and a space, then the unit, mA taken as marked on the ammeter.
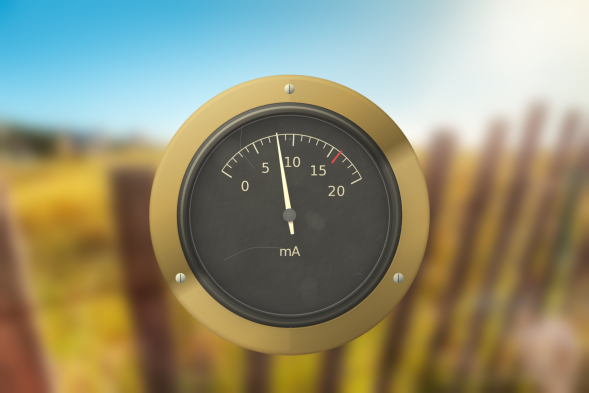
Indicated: 8; mA
